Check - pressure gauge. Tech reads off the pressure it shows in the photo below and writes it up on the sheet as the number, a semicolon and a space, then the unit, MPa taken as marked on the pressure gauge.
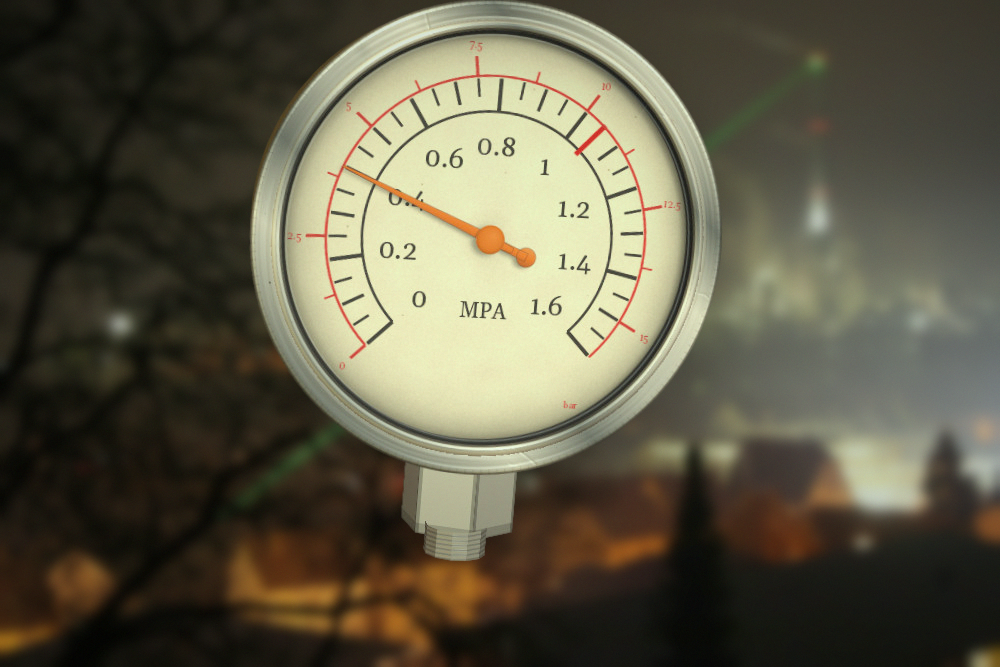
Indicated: 0.4; MPa
